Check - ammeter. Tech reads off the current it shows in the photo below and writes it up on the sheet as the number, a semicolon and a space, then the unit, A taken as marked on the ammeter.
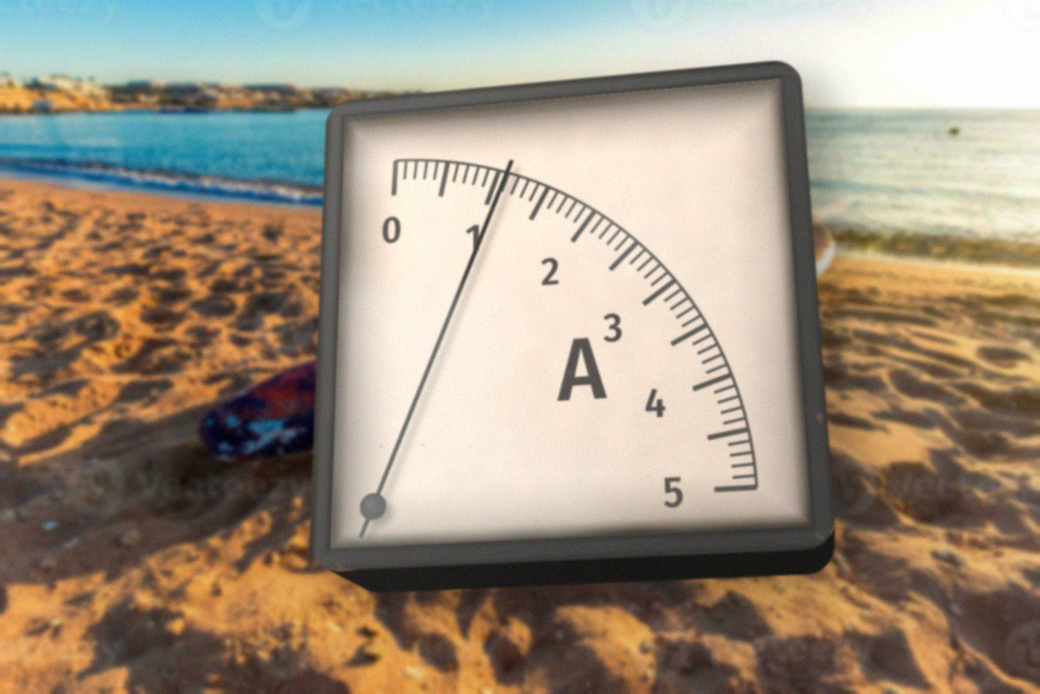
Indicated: 1.1; A
